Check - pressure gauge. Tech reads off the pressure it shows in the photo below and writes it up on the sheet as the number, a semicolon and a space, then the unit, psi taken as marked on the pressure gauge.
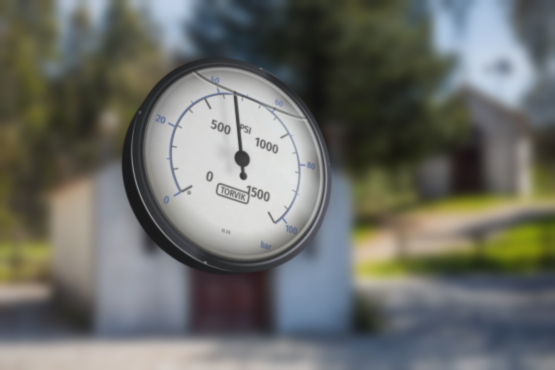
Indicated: 650; psi
